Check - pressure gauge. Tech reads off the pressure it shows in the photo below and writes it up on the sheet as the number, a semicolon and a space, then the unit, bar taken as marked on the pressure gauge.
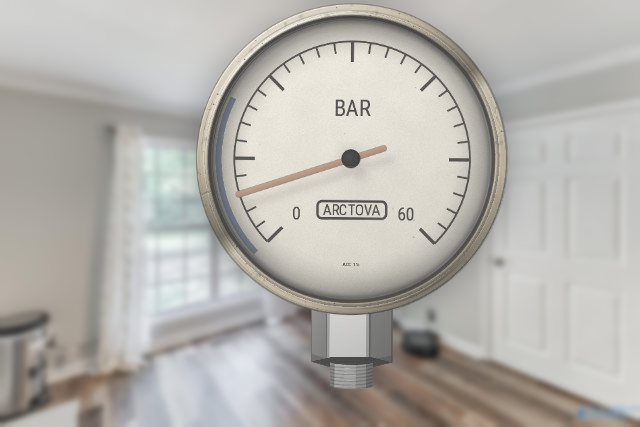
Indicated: 6; bar
